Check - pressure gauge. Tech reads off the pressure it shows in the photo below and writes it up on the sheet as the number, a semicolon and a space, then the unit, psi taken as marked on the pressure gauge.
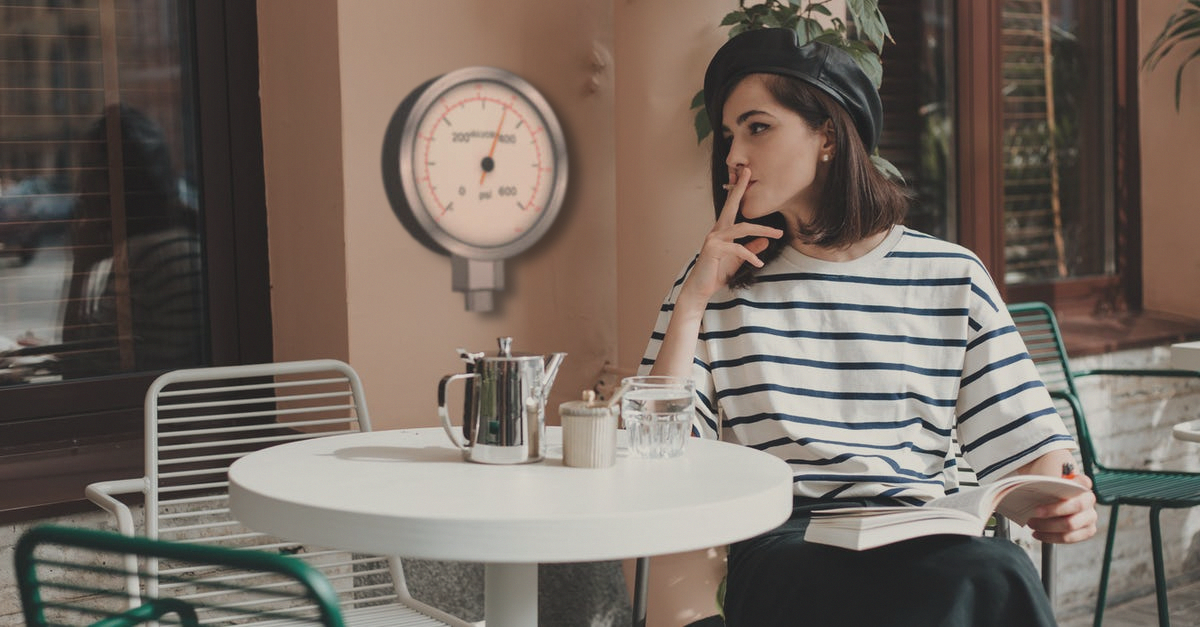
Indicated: 350; psi
